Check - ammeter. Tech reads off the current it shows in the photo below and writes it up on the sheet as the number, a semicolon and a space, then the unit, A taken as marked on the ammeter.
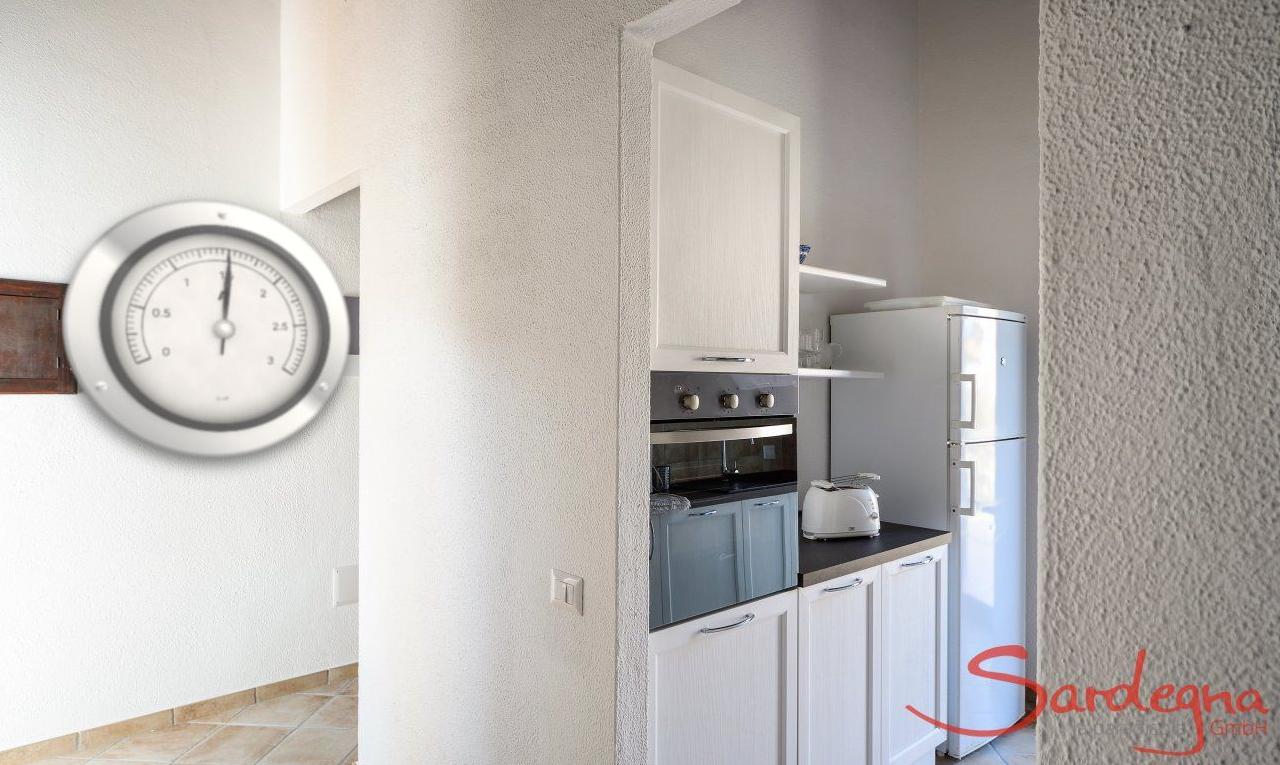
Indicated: 1.5; A
